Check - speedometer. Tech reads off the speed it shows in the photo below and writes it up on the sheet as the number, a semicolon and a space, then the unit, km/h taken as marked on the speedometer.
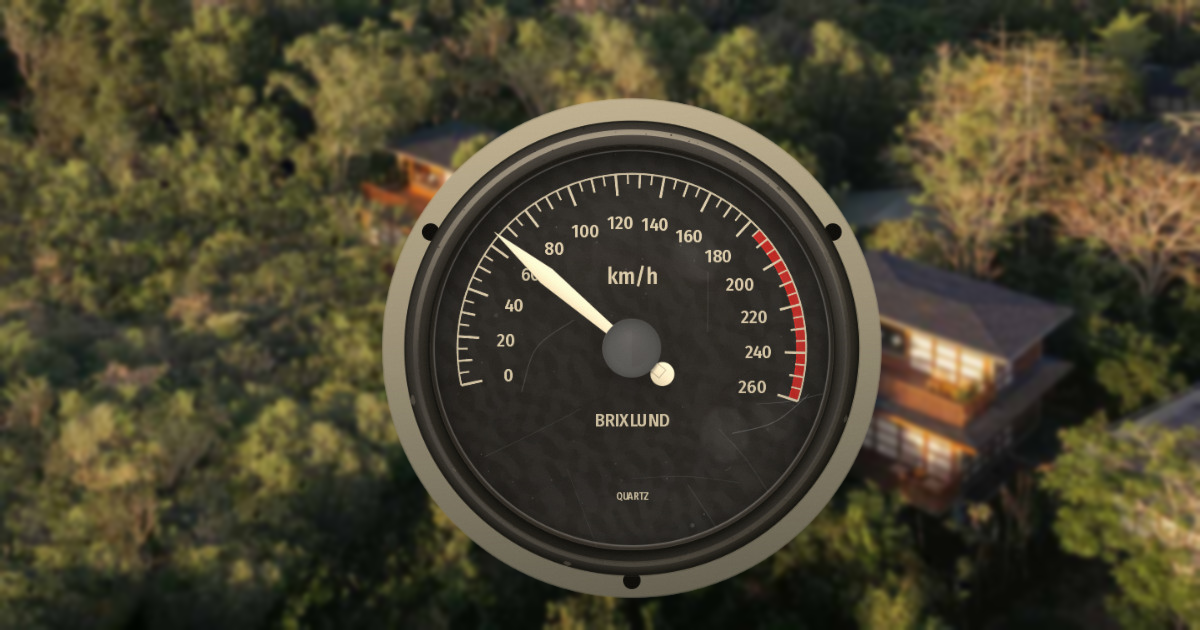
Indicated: 65; km/h
